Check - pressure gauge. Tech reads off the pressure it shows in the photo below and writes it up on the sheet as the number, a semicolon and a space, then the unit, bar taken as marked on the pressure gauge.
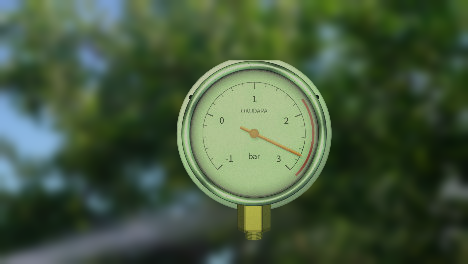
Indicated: 2.7; bar
